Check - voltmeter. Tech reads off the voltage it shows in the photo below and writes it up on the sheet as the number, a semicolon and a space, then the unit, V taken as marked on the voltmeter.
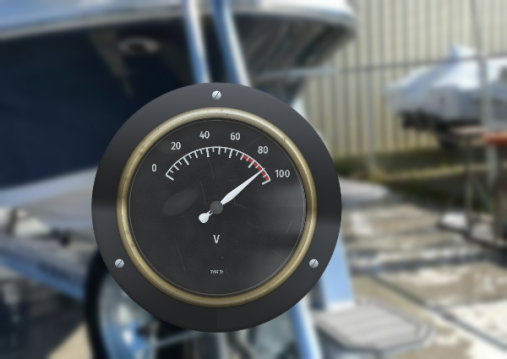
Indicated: 90; V
